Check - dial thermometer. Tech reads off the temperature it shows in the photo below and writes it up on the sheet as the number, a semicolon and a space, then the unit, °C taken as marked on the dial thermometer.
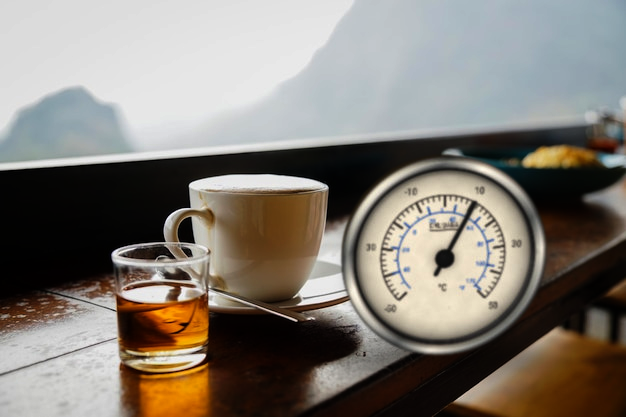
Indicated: 10; °C
